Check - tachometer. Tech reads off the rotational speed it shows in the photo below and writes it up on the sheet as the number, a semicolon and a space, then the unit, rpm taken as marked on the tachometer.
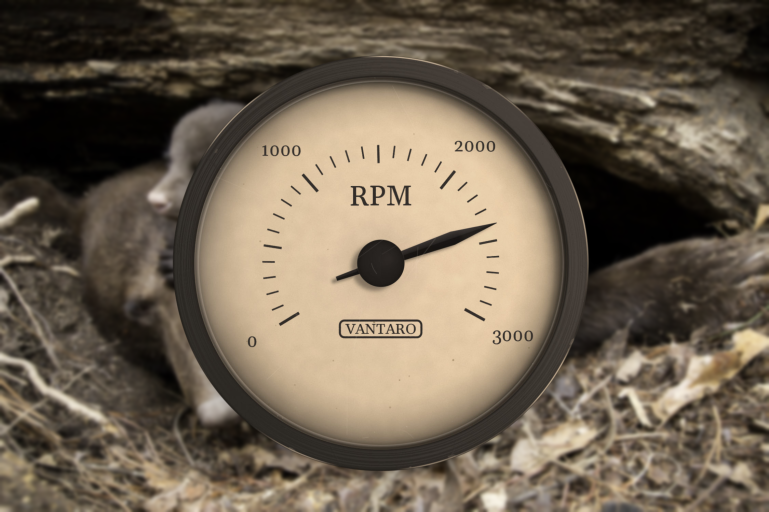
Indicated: 2400; rpm
